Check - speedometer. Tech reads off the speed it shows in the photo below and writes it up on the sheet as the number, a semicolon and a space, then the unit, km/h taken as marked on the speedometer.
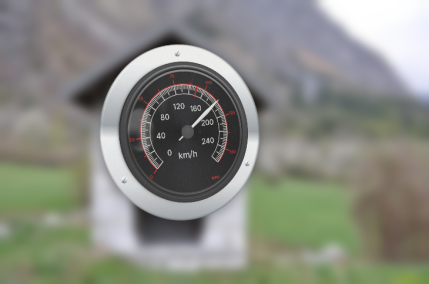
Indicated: 180; km/h
